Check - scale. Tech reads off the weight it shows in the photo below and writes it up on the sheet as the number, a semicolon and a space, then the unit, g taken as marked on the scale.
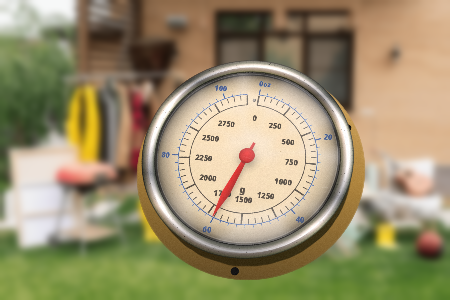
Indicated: 1700; g
